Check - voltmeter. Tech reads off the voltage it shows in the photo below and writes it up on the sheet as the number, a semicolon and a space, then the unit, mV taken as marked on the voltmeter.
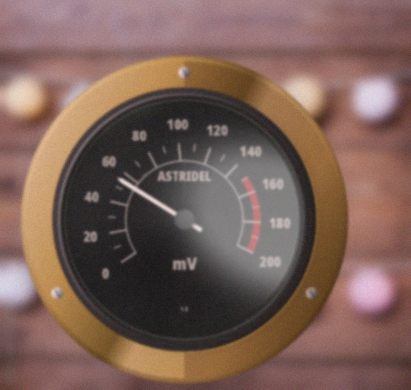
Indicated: 55; mV
